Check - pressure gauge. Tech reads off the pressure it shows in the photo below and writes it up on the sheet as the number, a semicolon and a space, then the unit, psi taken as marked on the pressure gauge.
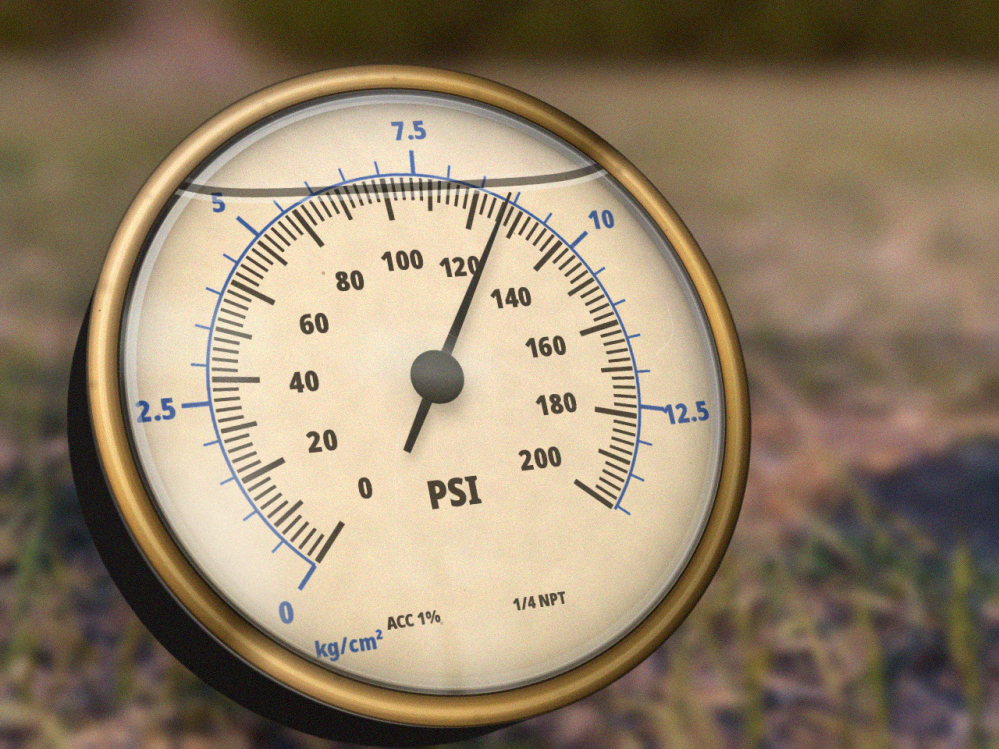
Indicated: 126; psi
